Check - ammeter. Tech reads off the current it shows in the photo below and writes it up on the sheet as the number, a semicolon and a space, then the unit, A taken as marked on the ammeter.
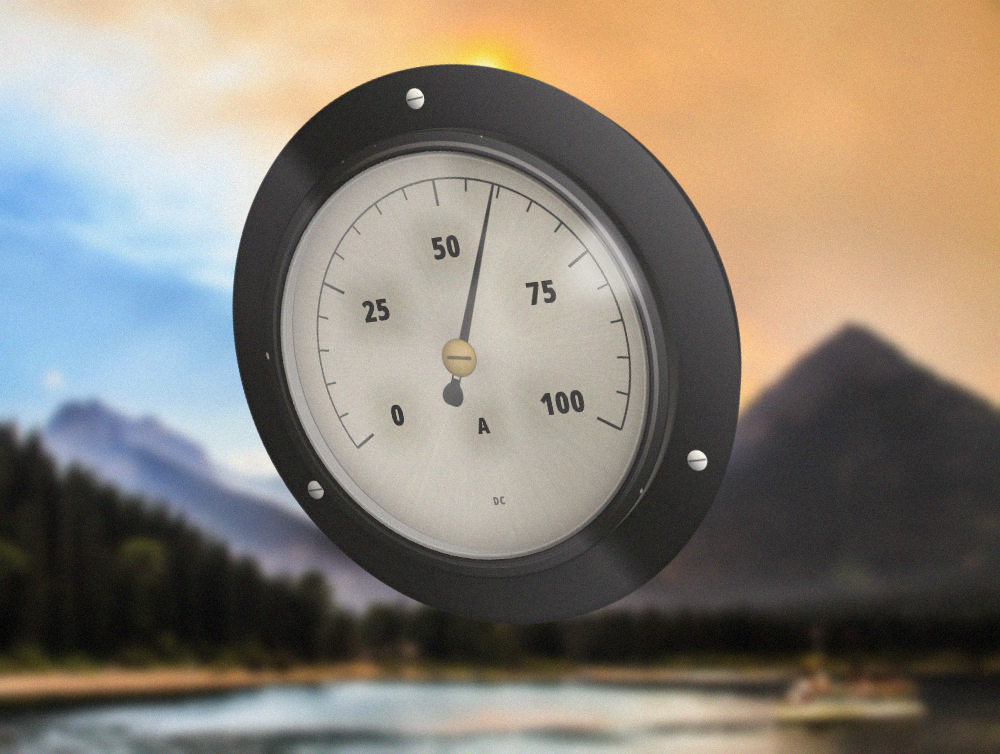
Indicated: 60; A
